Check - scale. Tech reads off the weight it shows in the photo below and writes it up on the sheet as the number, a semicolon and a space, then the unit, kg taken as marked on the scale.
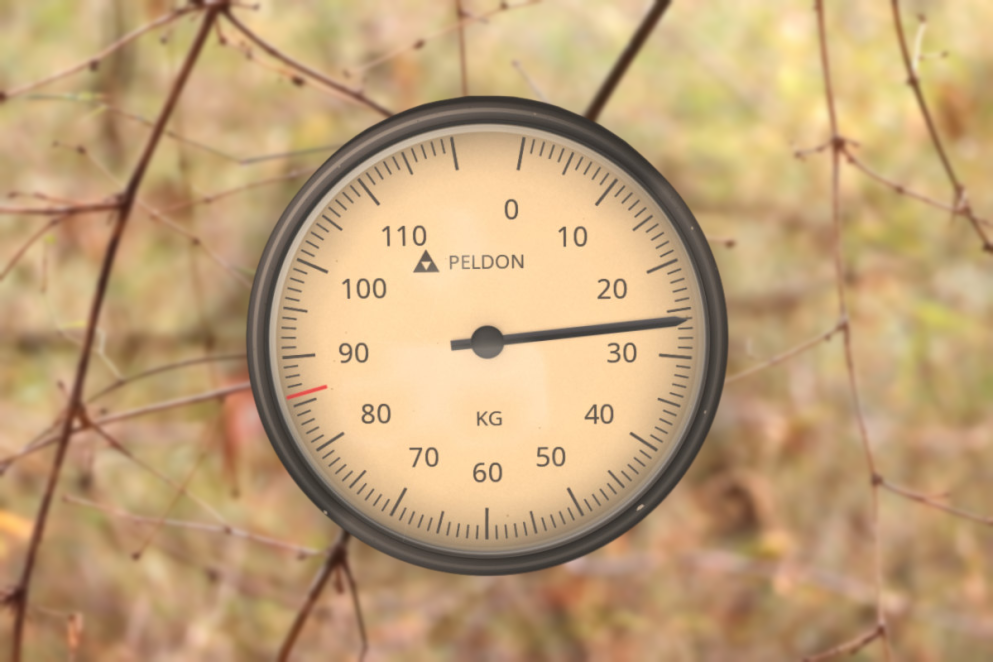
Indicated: 26; kg
